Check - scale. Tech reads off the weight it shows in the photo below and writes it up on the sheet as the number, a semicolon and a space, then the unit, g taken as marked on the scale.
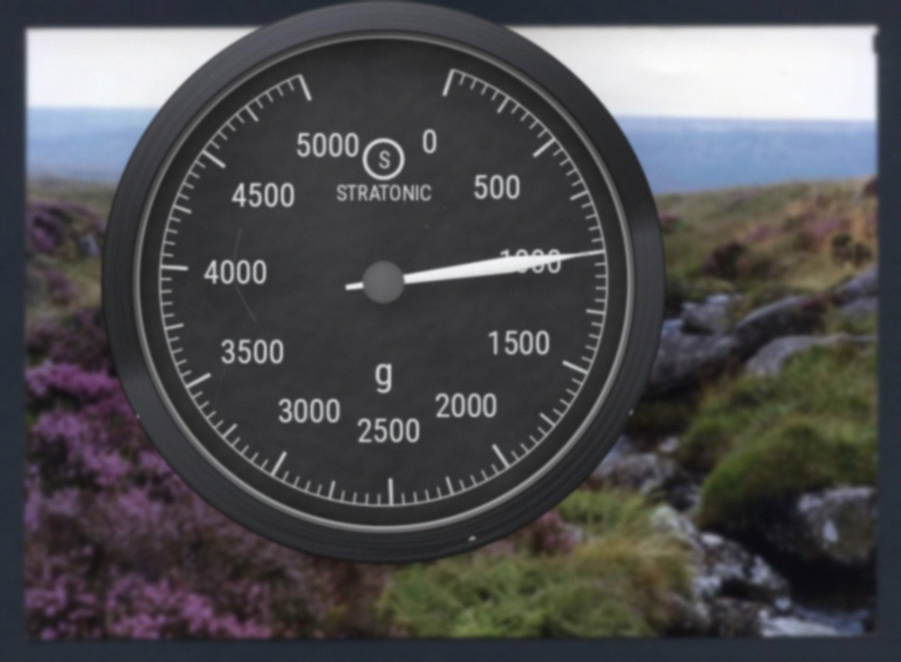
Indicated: 1000; g
